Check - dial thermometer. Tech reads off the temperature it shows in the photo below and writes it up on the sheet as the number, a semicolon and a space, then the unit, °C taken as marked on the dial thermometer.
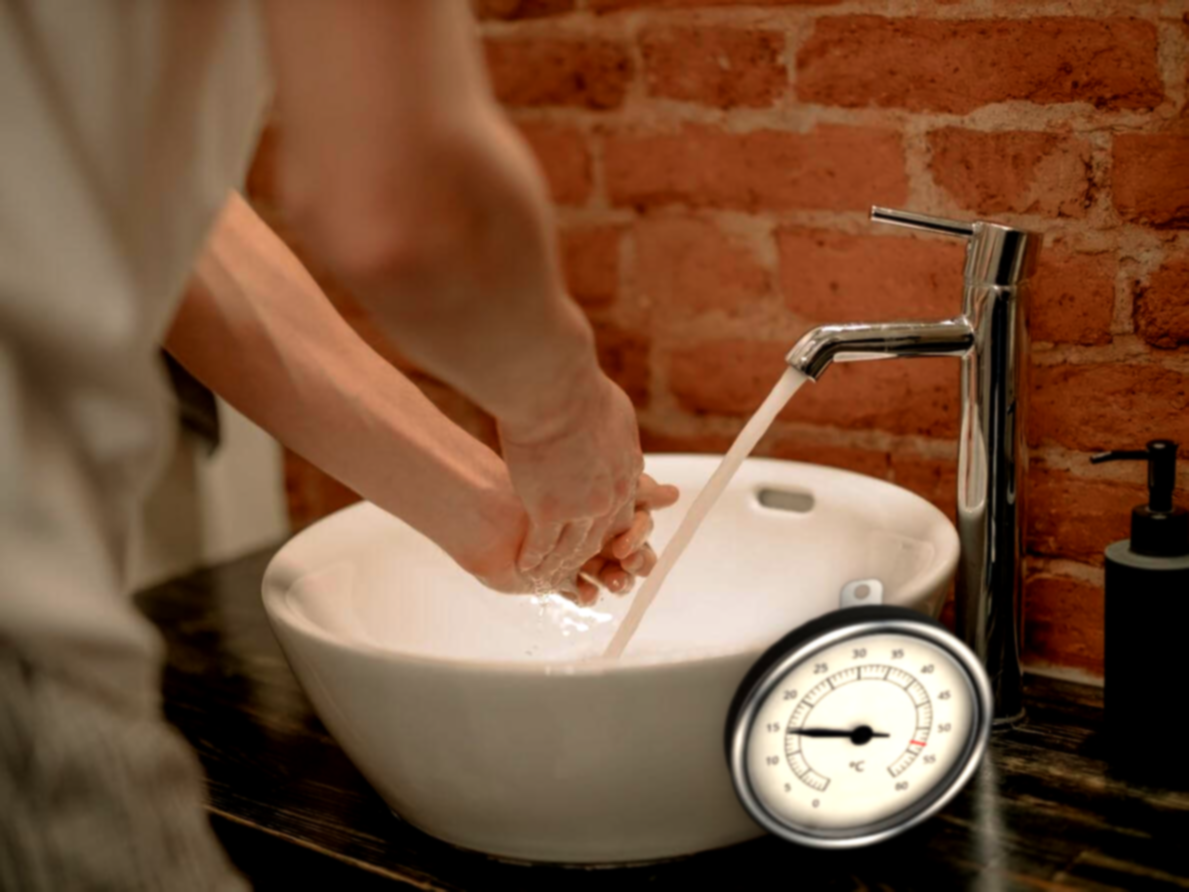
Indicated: 15; °C
